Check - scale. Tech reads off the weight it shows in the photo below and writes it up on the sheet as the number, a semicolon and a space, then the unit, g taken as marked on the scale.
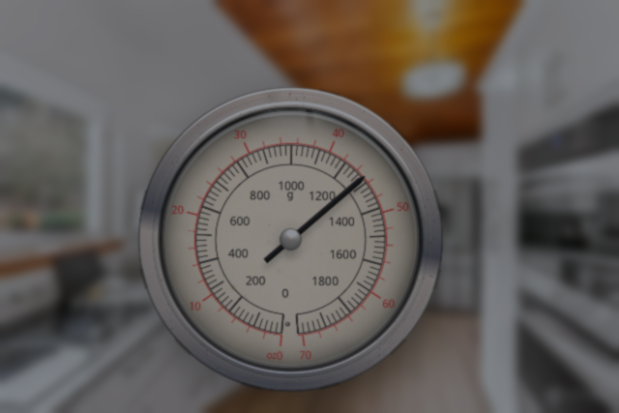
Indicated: 1280; g
